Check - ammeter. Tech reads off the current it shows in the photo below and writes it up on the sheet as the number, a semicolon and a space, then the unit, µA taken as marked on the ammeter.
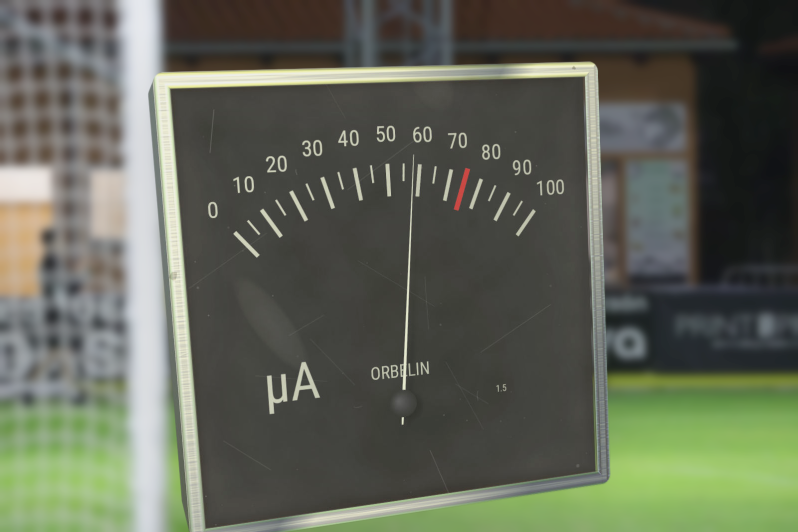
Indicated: 57.5; µA
